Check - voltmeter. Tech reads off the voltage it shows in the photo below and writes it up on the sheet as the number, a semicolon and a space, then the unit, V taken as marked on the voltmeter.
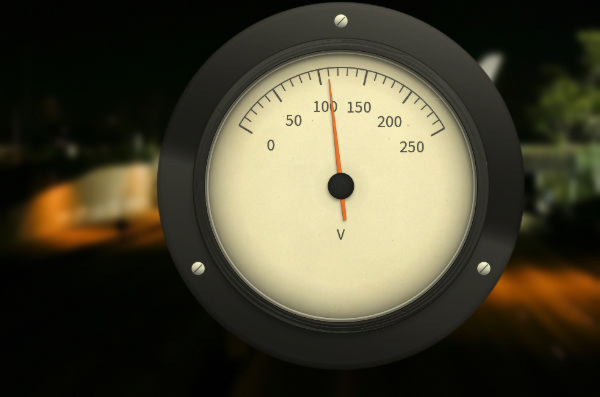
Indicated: 110; V
